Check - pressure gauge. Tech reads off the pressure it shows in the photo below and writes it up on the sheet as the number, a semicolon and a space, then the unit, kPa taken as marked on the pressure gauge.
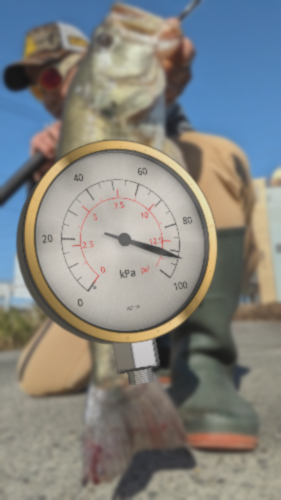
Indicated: 92.5; kPa
